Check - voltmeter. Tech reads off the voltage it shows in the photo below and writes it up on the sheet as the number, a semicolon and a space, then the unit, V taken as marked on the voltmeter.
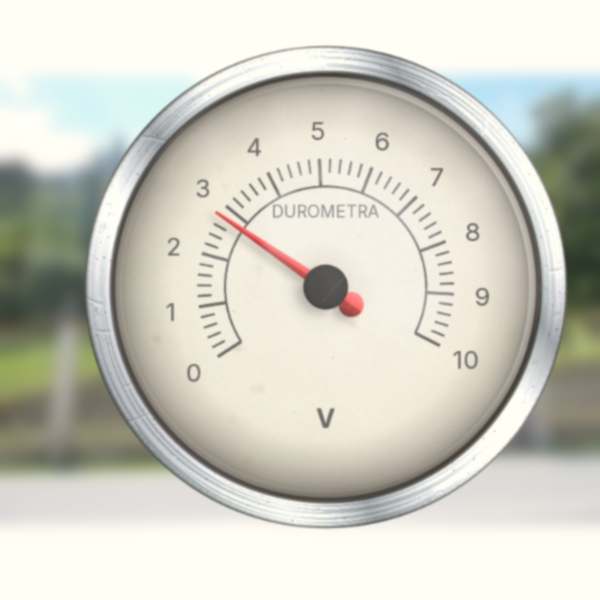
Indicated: 2.8; V
